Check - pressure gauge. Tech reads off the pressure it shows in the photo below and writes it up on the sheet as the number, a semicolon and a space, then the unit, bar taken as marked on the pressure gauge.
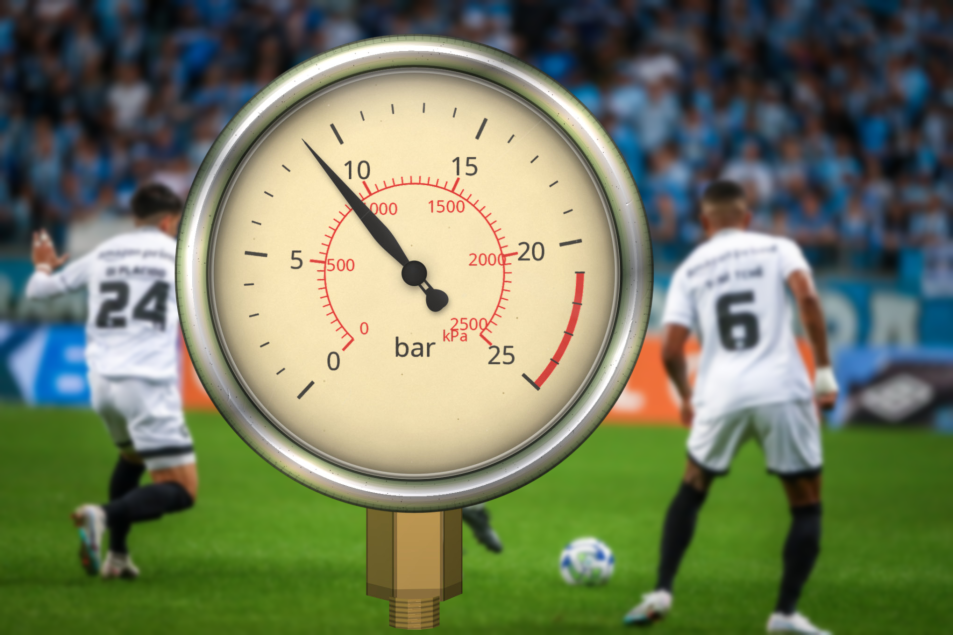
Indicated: 9; bar
